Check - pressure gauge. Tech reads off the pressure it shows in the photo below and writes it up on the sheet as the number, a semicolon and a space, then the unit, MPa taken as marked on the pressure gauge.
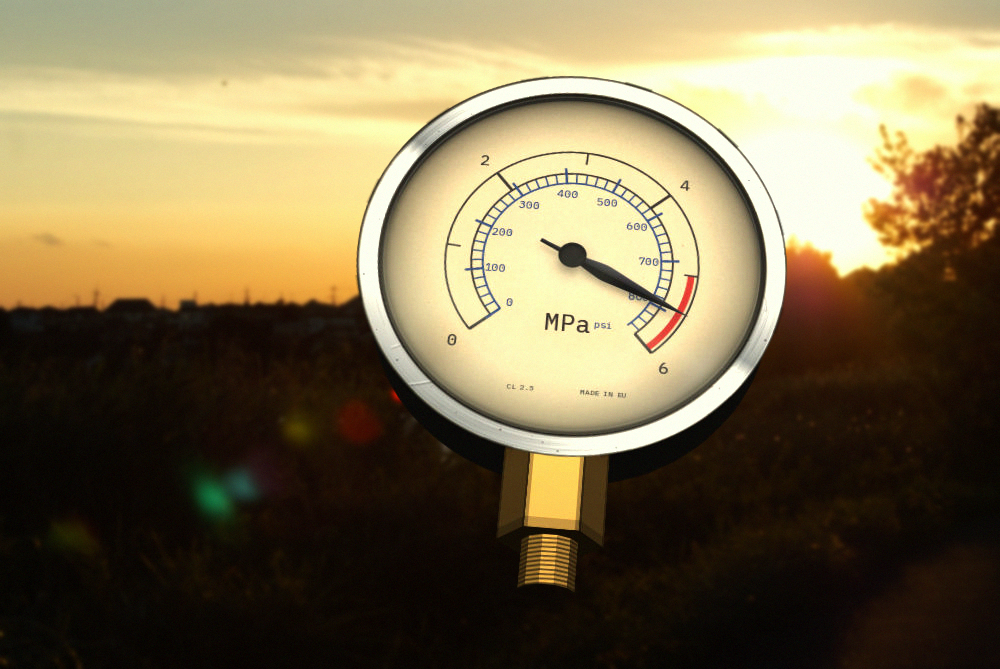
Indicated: 5.5; MPa
